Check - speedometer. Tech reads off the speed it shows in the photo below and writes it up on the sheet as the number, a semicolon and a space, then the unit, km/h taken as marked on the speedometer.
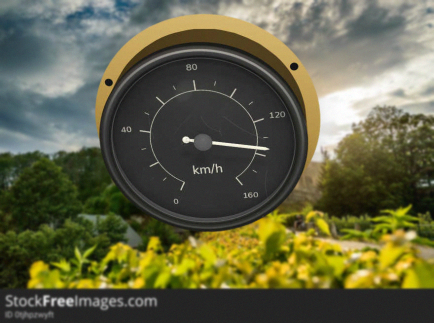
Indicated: 135; km/h
